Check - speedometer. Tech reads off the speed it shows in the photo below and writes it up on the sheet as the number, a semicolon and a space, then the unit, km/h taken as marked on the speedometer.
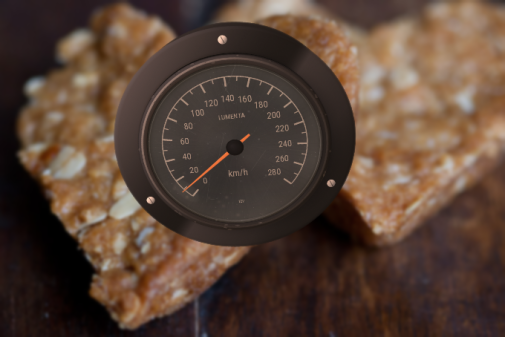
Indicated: 10; km/h
